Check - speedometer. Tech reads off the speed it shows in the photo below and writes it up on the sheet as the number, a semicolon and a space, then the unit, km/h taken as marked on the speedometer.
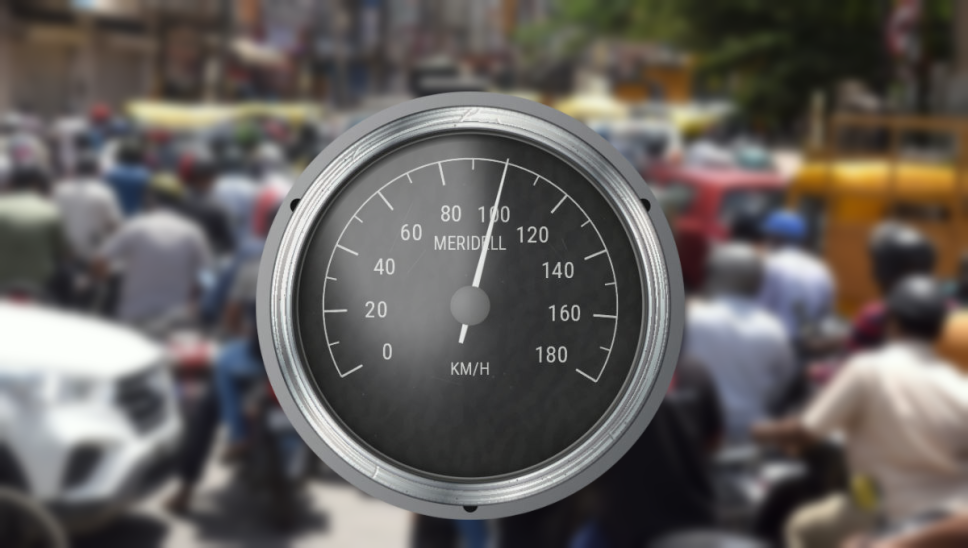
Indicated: 100; km/h
